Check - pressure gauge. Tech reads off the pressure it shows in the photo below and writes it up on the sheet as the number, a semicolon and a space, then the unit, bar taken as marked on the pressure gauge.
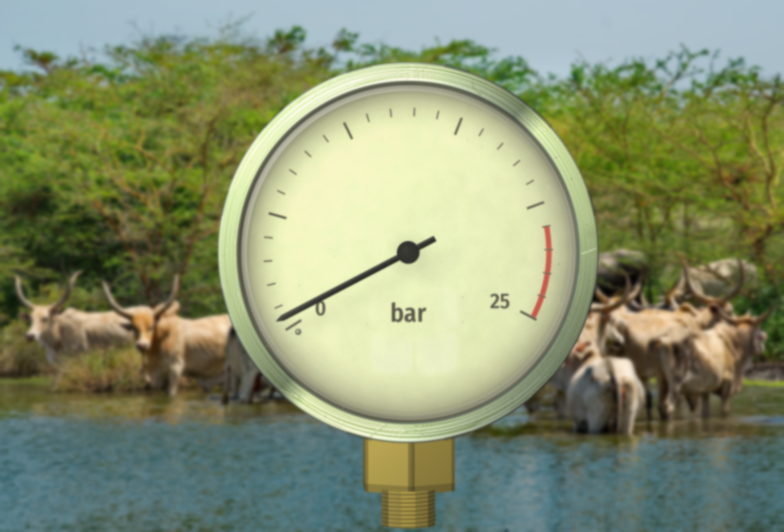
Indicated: 0.5; bar
